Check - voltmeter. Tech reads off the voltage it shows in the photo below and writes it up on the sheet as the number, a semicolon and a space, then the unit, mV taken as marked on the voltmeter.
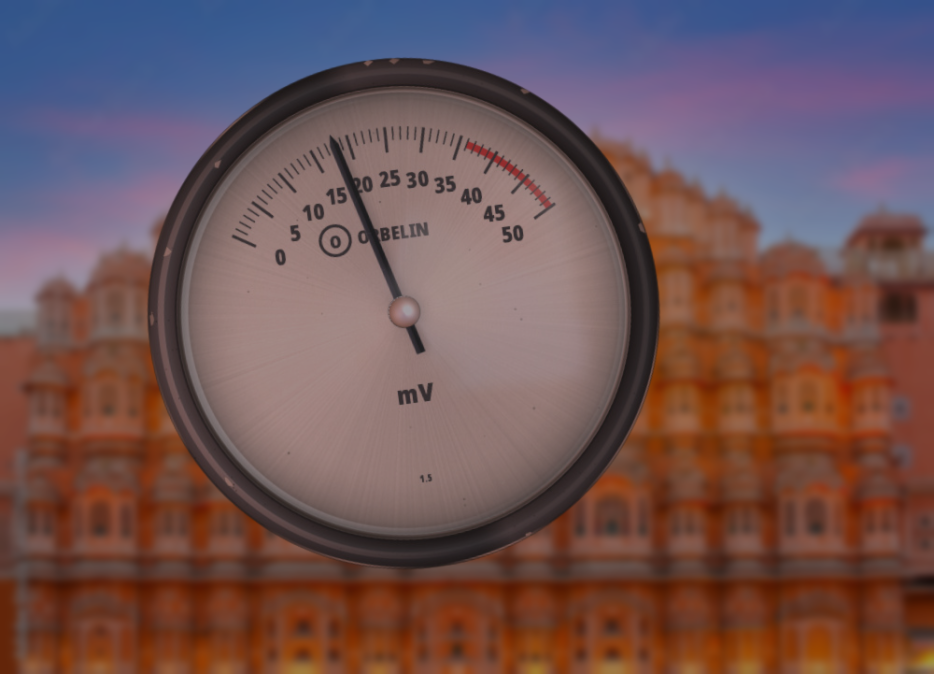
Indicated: 18; mV
